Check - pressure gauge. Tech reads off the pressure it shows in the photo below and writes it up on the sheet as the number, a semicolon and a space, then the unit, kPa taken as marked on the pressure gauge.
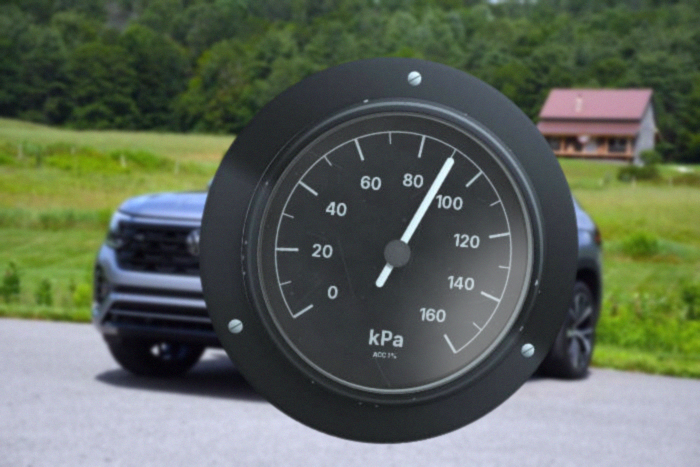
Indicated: 90; kPa
